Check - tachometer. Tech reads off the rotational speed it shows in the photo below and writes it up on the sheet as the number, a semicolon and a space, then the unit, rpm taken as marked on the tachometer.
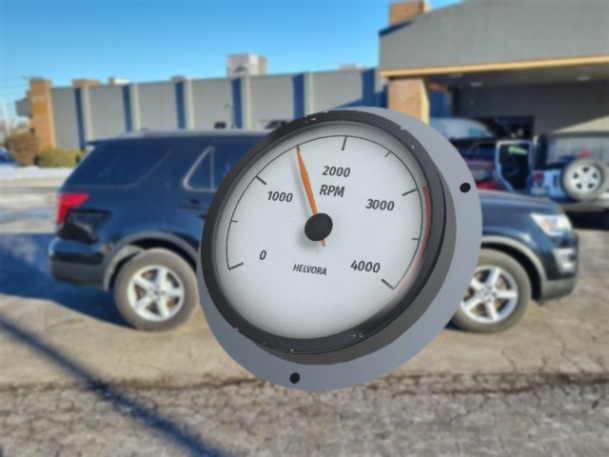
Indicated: 1500; rpm
